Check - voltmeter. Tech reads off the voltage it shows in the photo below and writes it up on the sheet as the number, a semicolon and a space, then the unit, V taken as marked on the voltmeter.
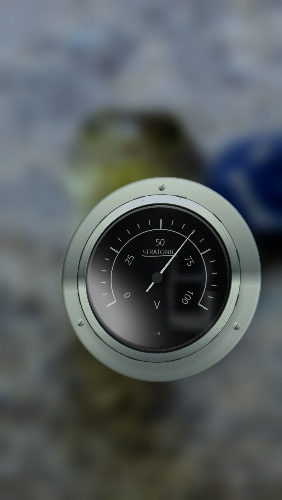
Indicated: 65; V
